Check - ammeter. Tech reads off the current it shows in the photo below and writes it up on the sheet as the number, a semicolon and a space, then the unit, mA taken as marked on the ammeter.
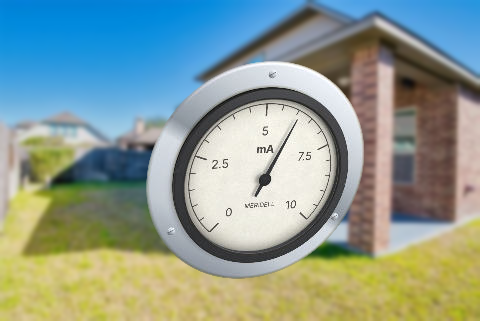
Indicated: 6; mA
